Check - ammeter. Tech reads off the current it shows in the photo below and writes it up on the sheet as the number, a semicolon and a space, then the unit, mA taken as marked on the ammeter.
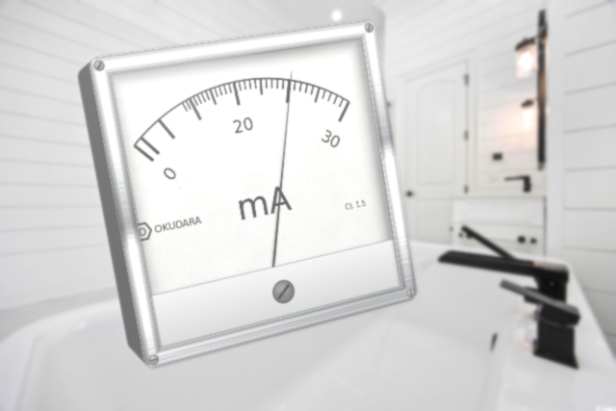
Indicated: 25; mA
